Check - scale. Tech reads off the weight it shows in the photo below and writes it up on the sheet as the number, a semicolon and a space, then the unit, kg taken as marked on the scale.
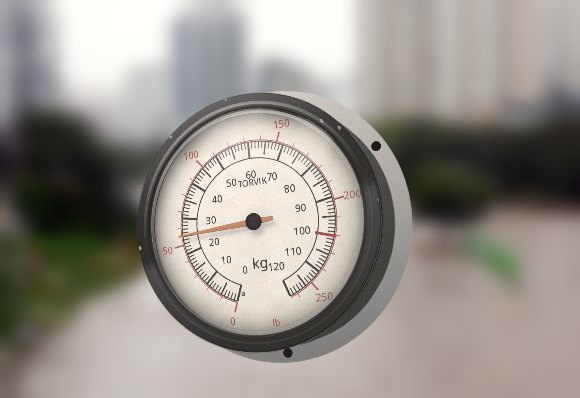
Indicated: 25; kg
